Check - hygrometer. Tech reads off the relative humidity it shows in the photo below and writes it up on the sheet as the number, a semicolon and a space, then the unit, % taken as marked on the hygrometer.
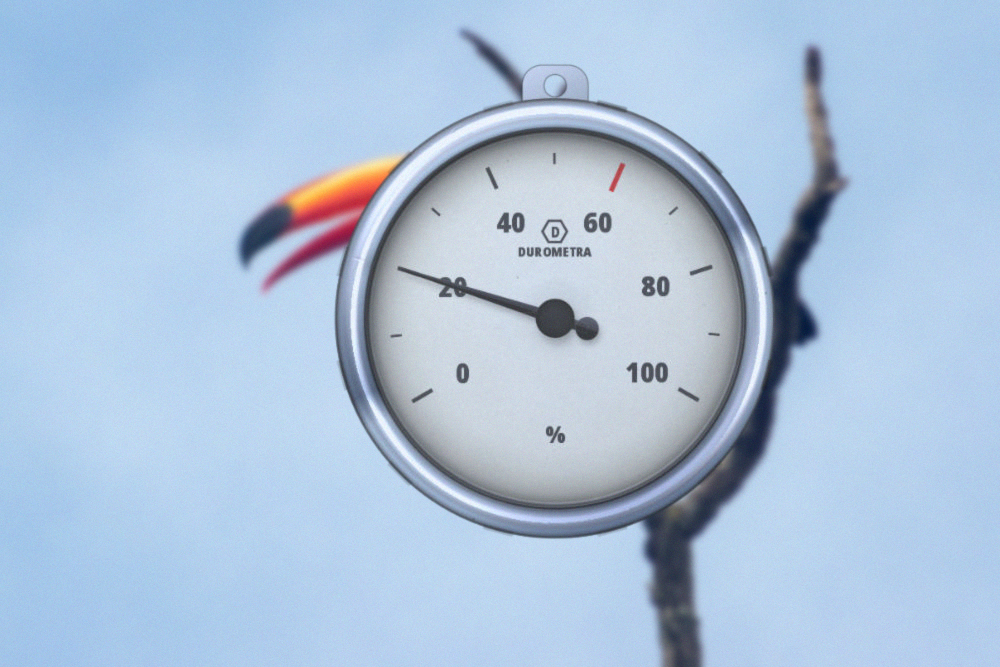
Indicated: 20; %
